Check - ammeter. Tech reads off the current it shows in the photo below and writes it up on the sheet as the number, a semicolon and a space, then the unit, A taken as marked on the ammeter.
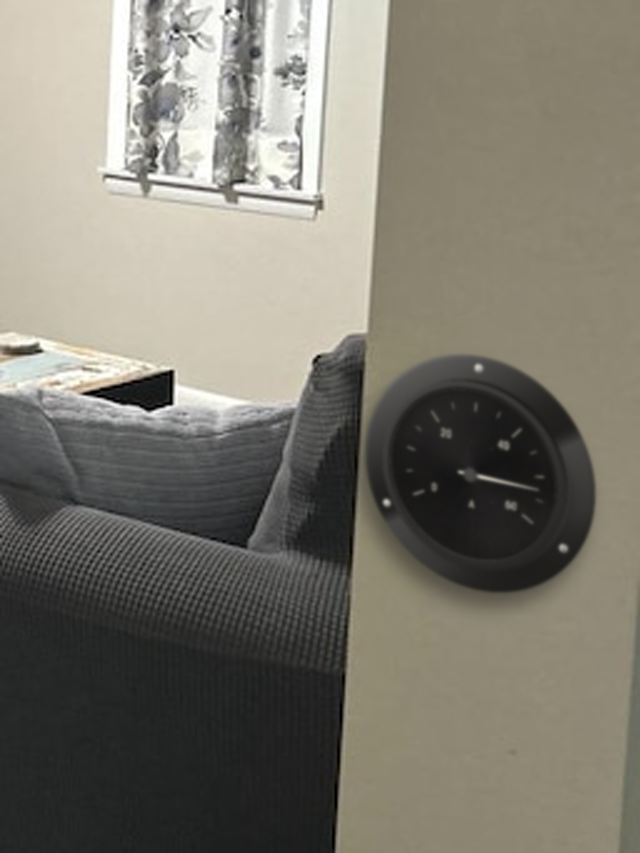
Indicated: 52.5; A
